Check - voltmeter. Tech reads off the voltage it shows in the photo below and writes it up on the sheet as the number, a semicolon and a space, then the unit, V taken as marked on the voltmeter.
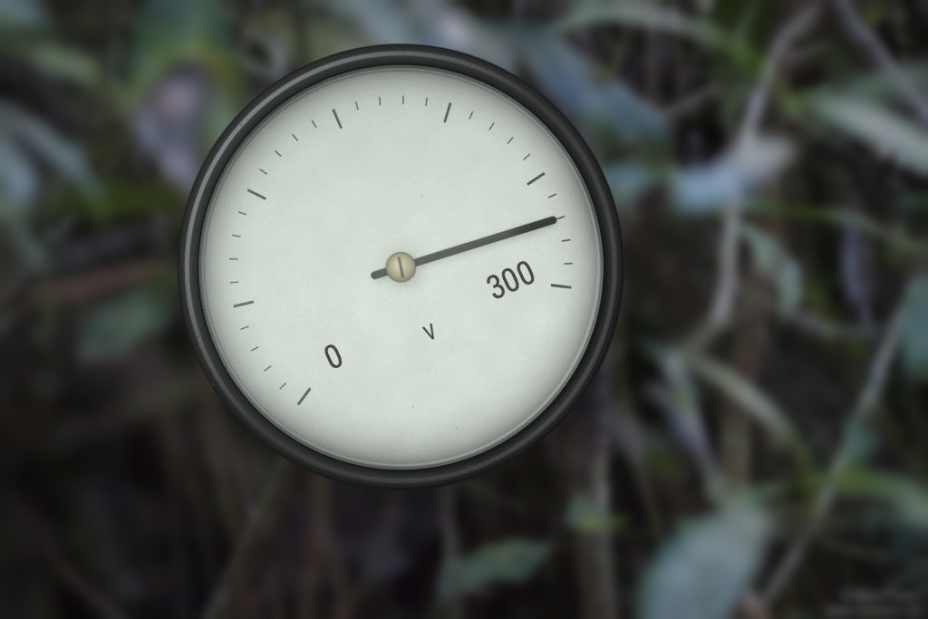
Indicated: 270; V
